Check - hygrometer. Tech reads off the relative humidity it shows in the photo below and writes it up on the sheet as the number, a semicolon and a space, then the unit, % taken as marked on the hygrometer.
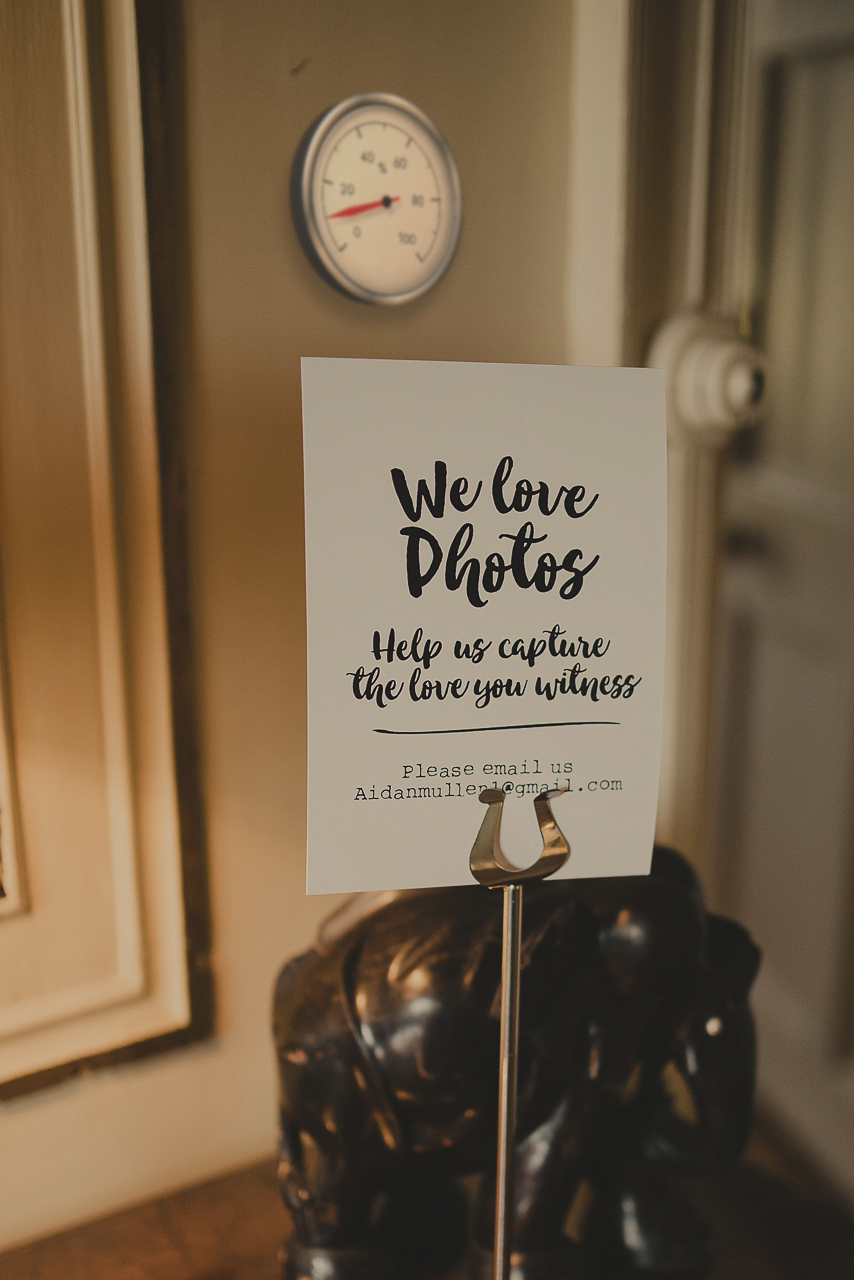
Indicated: 10; %
